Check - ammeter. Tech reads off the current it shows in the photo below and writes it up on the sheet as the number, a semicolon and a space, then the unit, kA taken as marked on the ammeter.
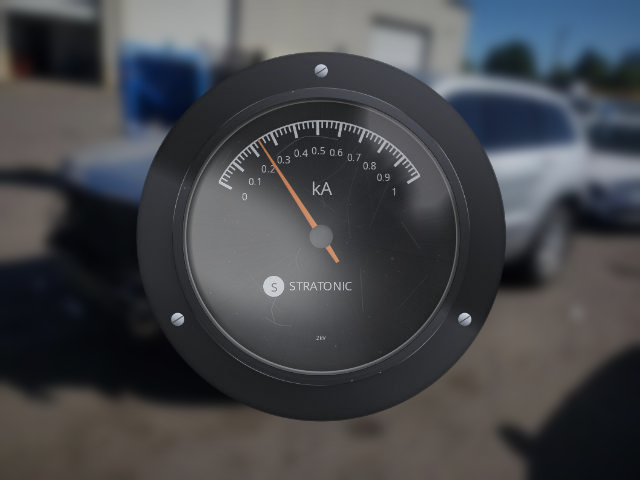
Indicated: 0.24; kA
